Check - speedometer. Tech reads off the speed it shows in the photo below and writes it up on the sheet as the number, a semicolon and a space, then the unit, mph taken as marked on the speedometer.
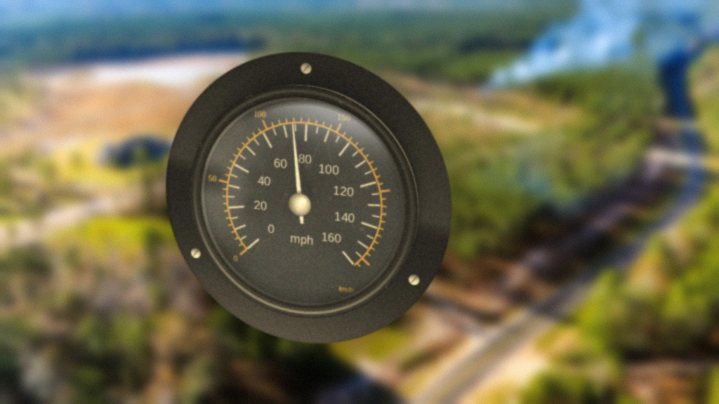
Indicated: 75; mph
